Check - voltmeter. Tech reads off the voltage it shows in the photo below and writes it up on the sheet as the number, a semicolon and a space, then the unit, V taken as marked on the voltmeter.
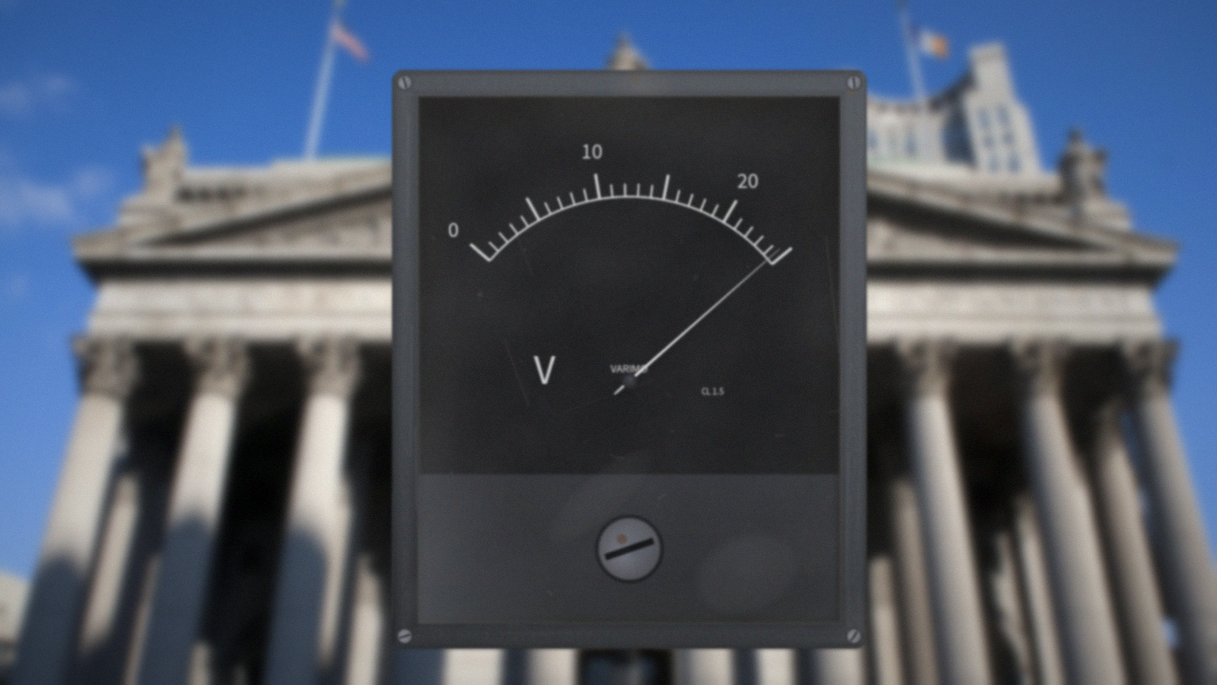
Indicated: 24.5; V
